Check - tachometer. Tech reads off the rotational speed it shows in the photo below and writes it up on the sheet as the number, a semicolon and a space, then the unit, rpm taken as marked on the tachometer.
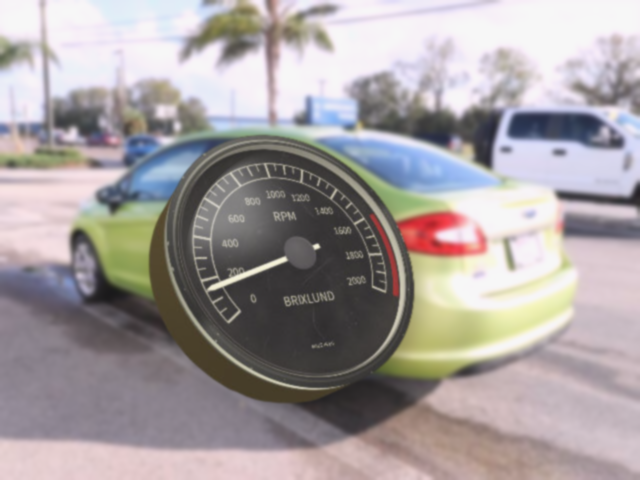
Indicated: 150; rpm
